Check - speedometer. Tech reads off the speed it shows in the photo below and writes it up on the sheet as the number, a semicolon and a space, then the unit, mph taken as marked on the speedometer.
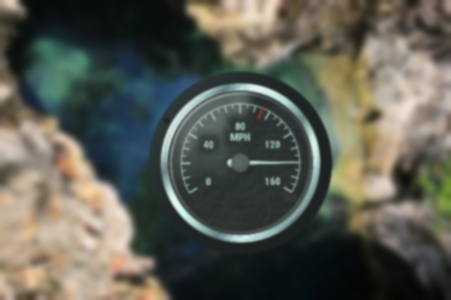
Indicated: 140; mph
